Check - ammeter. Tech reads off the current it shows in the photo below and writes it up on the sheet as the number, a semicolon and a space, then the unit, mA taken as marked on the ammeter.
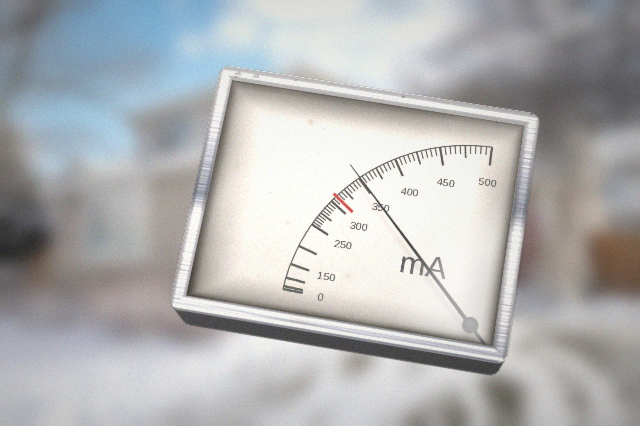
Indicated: 350; mA
